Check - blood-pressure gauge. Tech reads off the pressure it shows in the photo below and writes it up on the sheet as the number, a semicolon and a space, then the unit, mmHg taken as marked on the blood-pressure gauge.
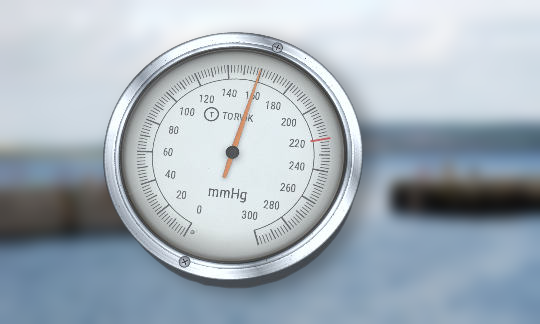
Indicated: 160; mmHg
